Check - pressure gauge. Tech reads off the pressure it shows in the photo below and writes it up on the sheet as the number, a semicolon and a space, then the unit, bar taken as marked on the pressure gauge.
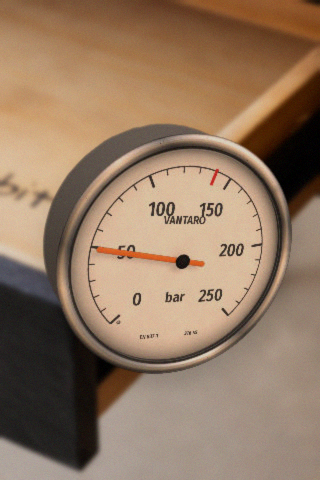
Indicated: 50; bar
